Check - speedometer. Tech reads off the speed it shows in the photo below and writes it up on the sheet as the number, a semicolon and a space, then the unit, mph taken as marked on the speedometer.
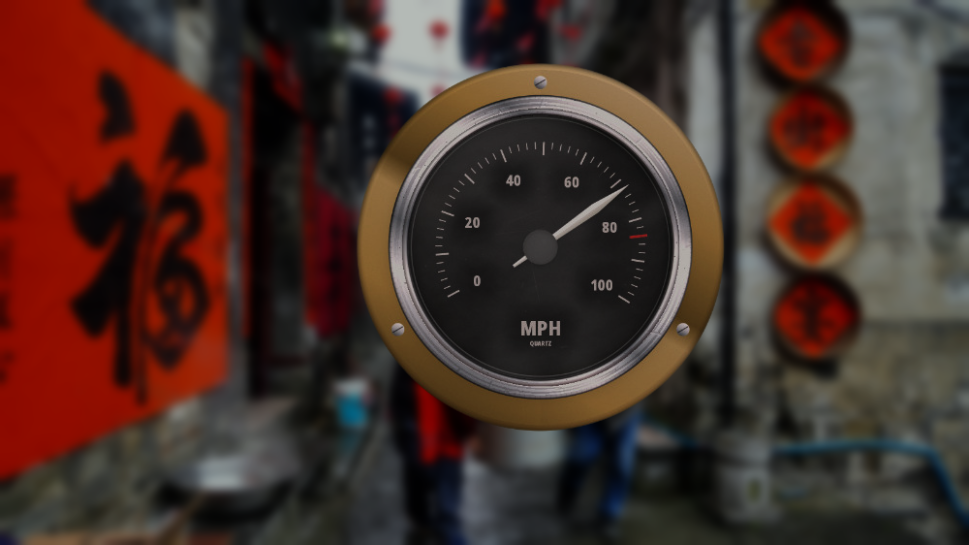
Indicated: 72; mph
